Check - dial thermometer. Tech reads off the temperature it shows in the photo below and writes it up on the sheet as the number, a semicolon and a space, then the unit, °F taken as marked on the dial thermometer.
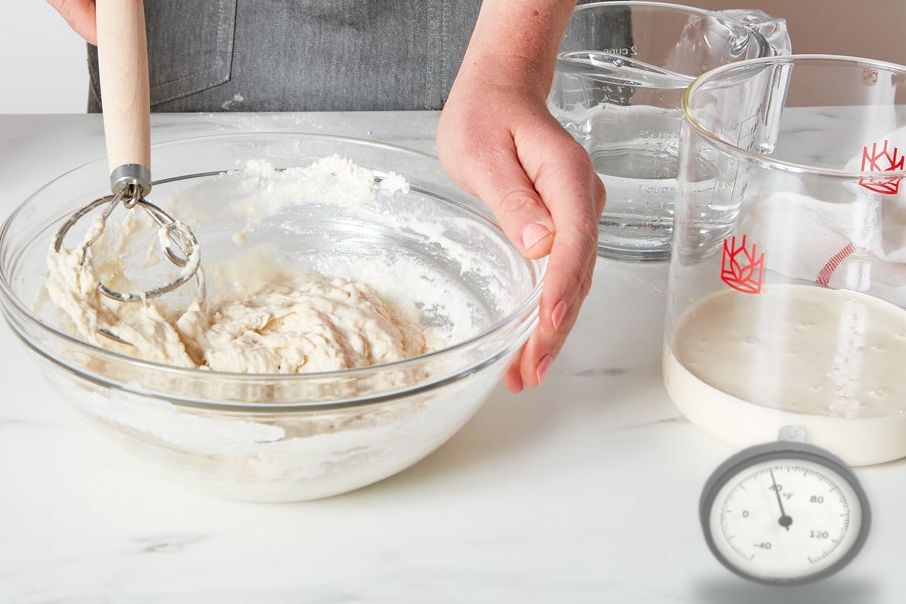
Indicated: 40; °F
